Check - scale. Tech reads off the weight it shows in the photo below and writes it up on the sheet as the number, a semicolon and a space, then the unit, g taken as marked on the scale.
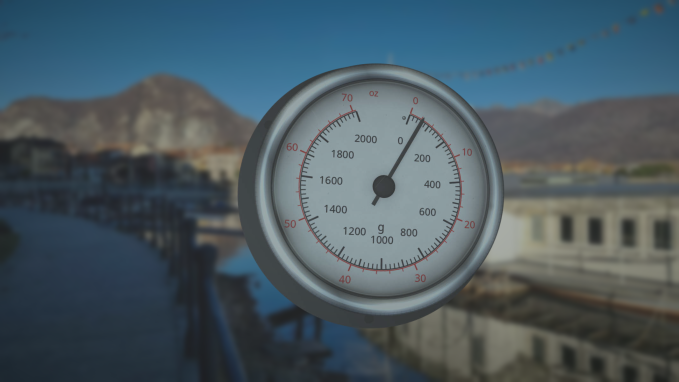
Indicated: 60; g
